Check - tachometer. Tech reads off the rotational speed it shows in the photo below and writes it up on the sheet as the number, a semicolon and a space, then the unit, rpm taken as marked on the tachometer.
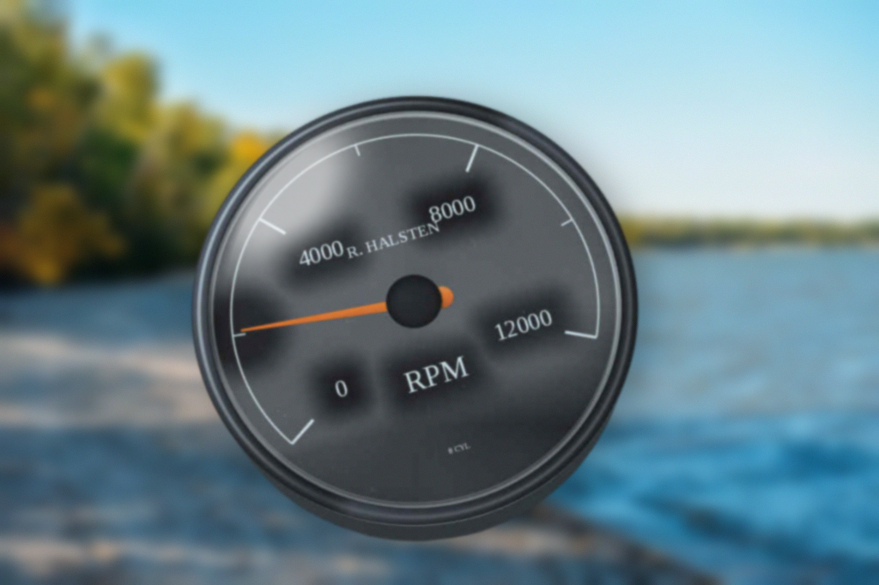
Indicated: 2000; rpm
